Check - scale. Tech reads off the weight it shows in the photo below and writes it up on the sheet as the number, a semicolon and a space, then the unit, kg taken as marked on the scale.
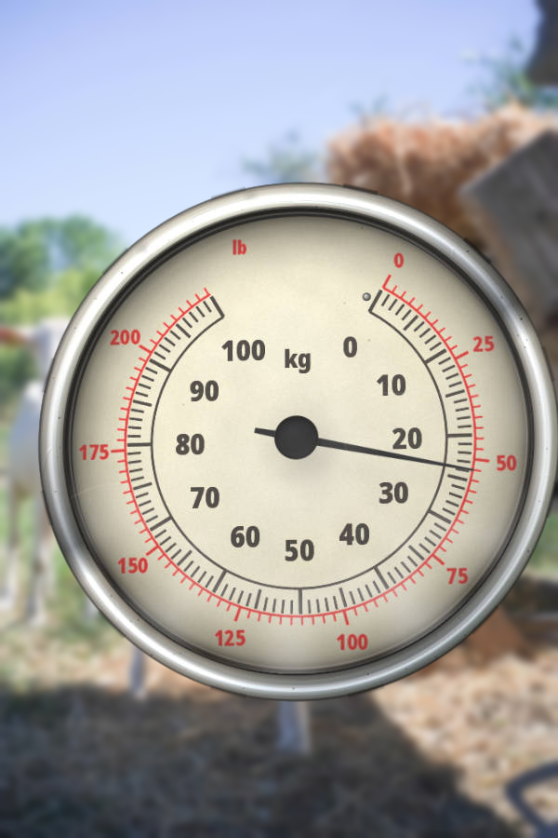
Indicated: 24; kg
